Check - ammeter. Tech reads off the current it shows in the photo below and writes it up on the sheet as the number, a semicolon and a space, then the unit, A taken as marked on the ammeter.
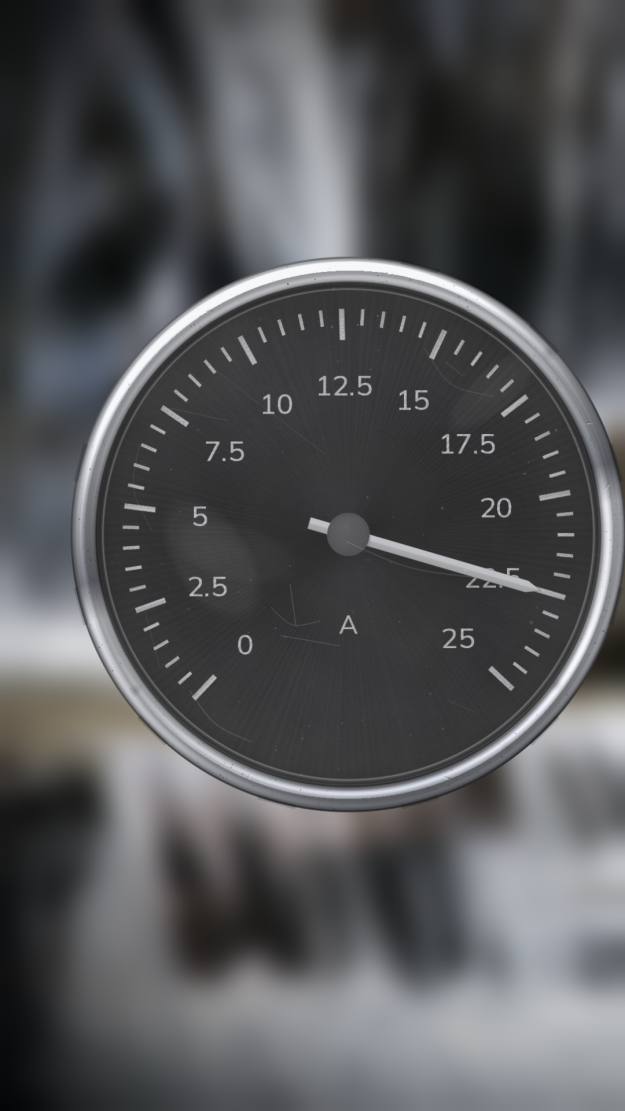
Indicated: 22.5; A
